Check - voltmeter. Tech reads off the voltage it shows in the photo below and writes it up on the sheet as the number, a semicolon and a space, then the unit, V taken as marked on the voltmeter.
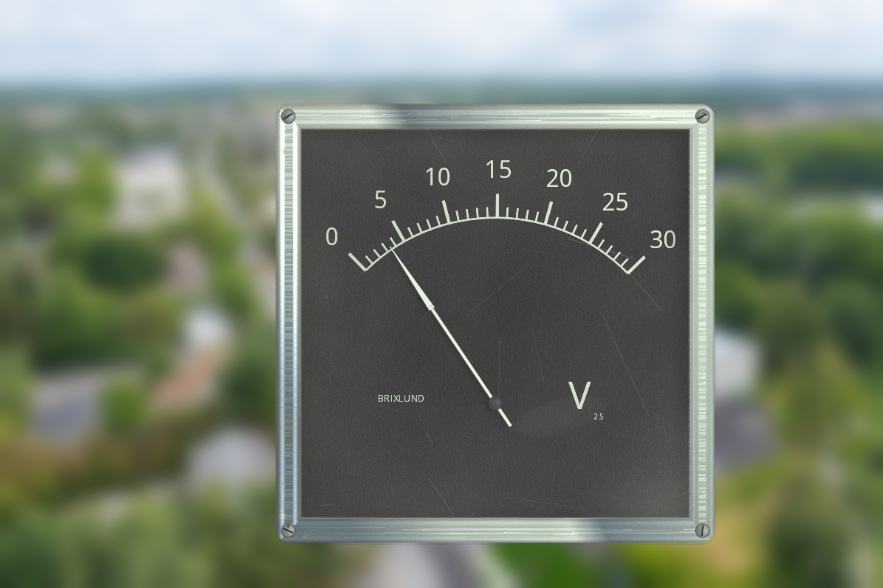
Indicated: 3.5; V
